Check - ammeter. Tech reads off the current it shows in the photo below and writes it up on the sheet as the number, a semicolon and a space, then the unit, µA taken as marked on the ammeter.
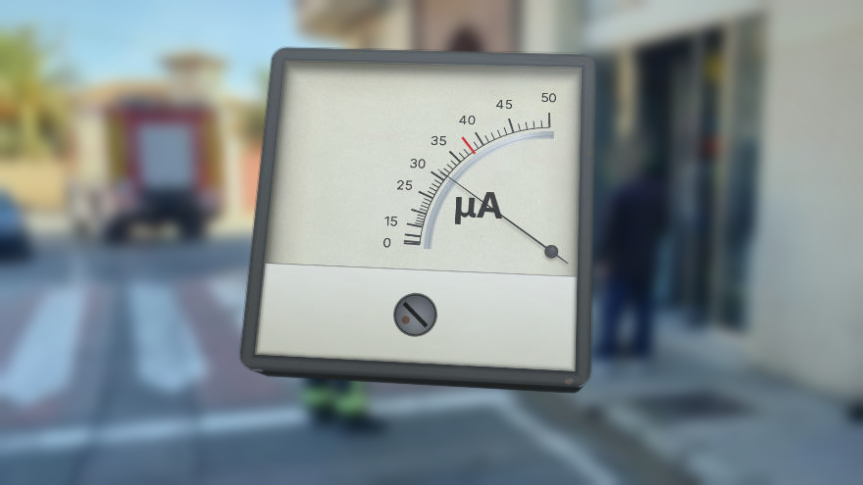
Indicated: 31; µA
